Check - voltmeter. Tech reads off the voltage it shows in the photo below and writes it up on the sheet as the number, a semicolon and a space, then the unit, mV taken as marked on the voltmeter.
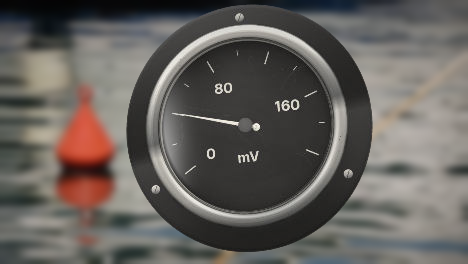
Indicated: 40; mV
